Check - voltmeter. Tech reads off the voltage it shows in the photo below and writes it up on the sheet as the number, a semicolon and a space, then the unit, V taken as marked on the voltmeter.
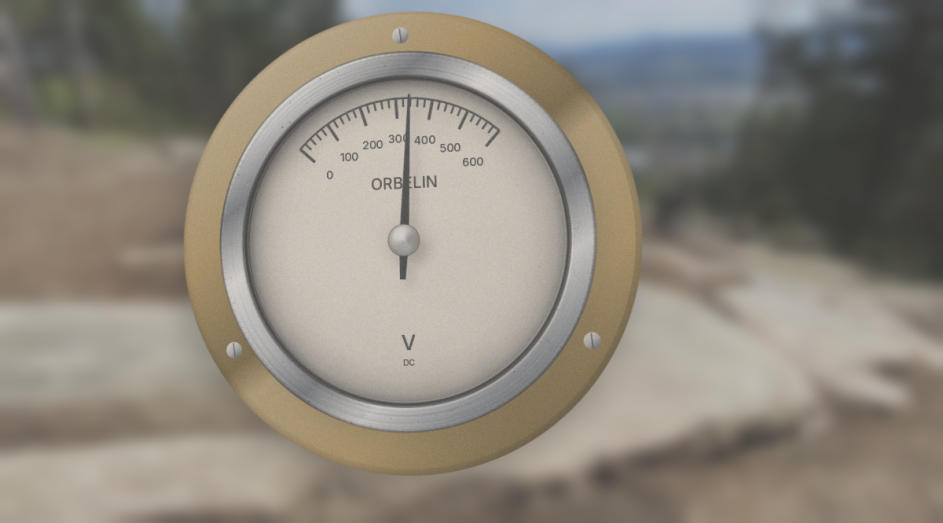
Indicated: 340; V
